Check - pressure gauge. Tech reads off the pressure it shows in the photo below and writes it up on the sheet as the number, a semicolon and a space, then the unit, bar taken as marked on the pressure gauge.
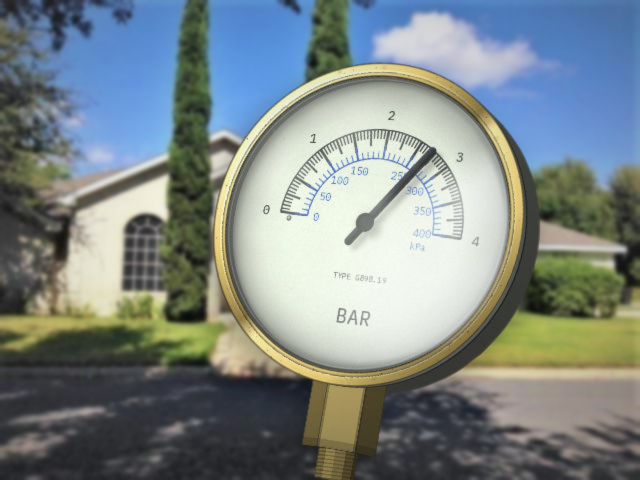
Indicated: 2.75; bar
